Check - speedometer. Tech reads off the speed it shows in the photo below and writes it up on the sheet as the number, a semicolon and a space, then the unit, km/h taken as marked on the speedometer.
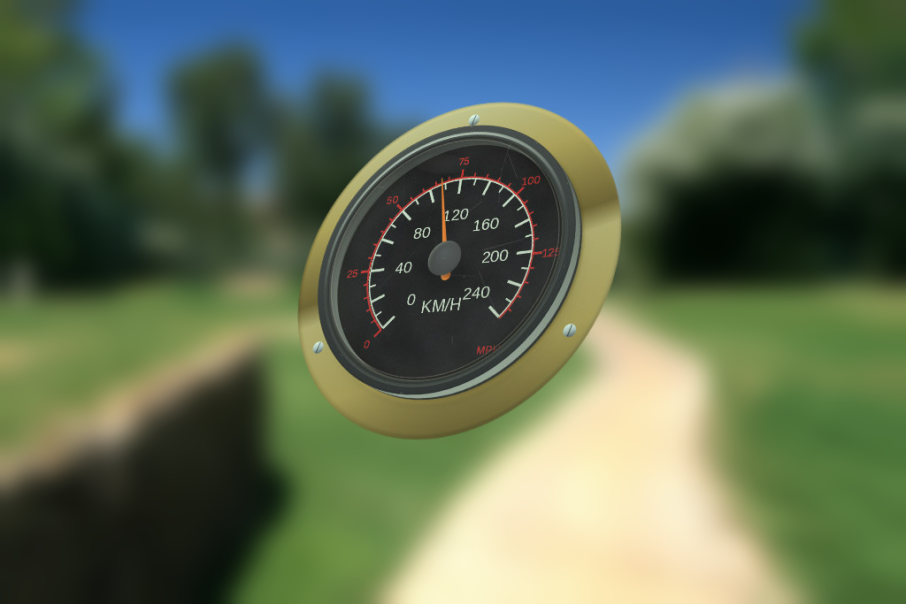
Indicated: 110; km/h
